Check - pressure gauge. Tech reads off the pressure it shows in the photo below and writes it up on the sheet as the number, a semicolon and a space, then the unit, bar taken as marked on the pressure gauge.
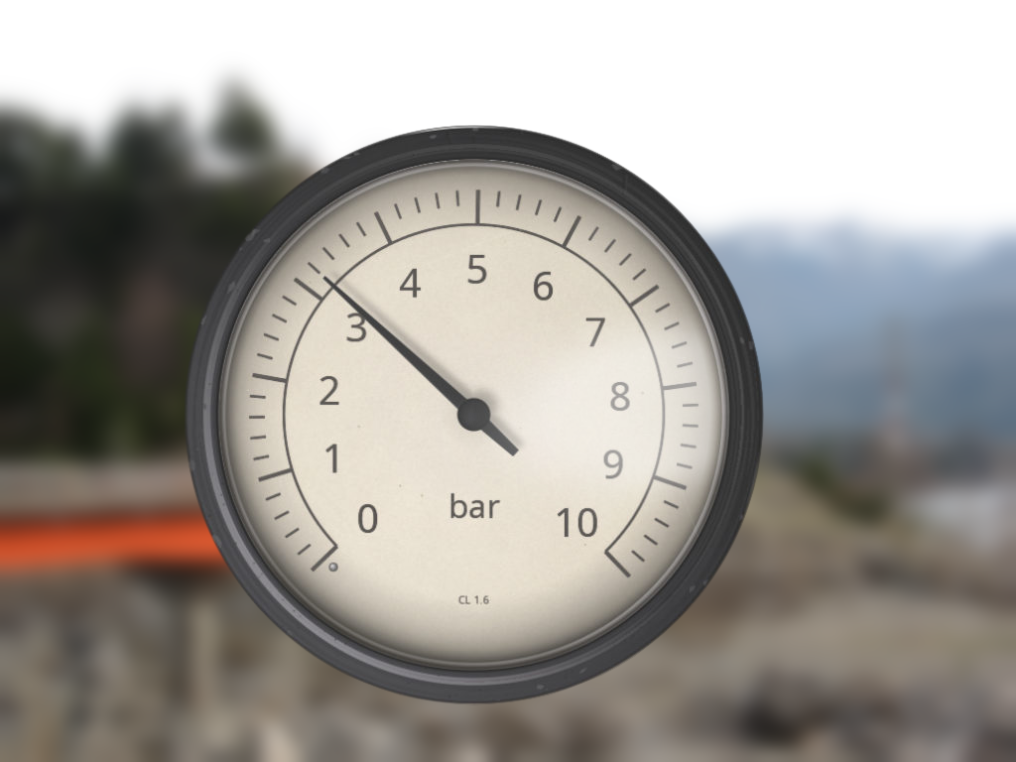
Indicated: 3.2; bar
